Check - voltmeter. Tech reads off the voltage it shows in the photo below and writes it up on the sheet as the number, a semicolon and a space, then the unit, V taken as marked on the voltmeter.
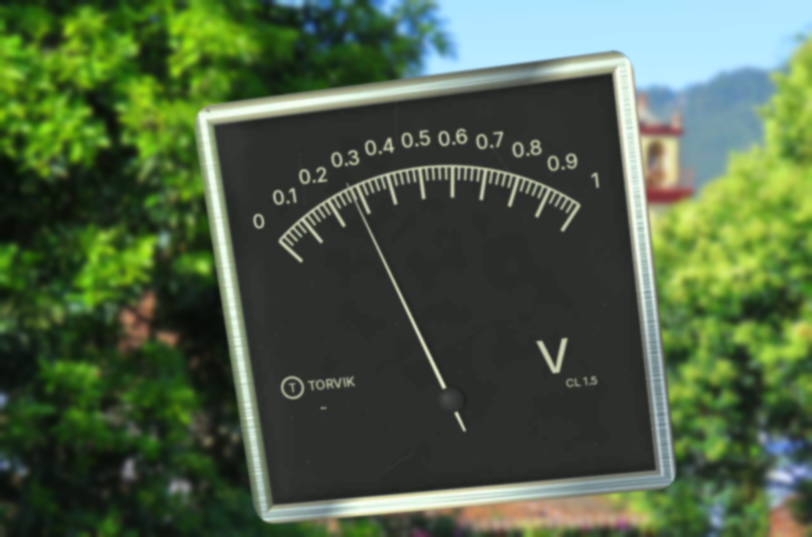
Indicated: 0.28; V
